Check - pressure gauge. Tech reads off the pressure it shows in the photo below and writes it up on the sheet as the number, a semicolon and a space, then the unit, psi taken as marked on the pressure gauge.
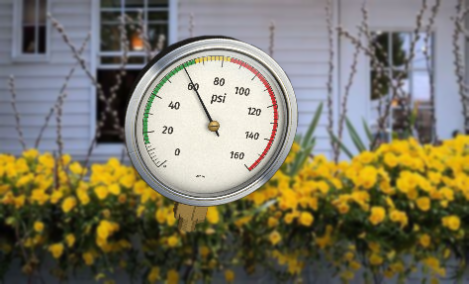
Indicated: 60; psi
